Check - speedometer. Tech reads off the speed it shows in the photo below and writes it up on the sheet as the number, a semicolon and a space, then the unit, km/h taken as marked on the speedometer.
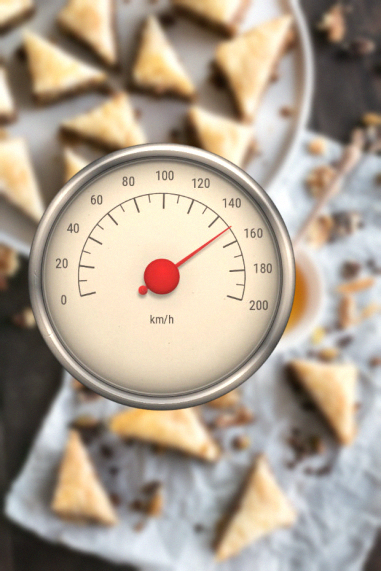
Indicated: 150; km/h
